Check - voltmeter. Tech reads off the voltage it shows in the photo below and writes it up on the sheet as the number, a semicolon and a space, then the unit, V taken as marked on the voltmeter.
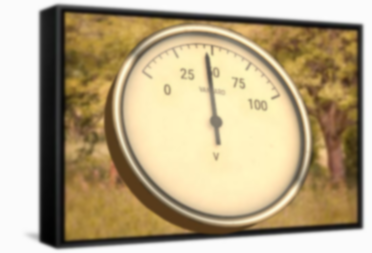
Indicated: 45; V
